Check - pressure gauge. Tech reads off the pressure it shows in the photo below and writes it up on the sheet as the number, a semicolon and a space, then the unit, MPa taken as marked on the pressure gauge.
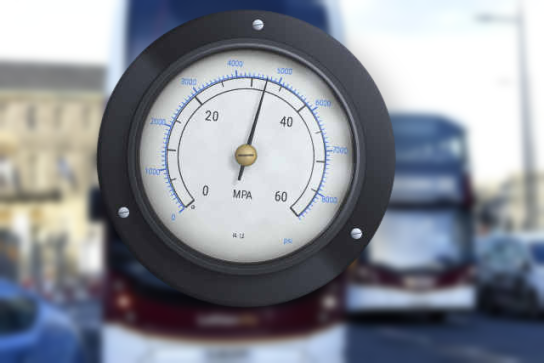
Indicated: 32.5; MPa
